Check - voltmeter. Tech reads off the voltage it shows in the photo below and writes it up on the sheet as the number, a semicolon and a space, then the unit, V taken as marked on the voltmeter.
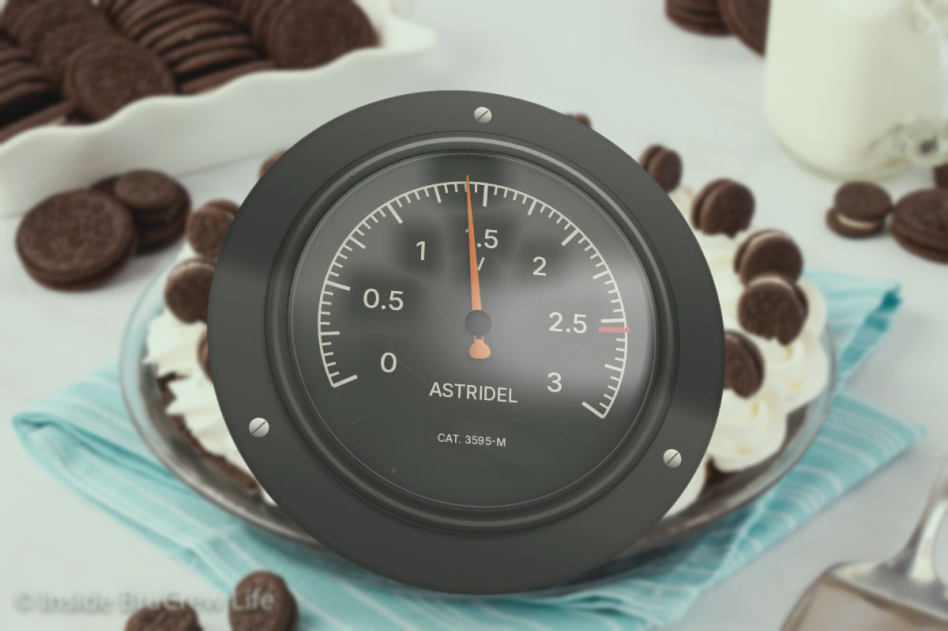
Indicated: 1.4; V
